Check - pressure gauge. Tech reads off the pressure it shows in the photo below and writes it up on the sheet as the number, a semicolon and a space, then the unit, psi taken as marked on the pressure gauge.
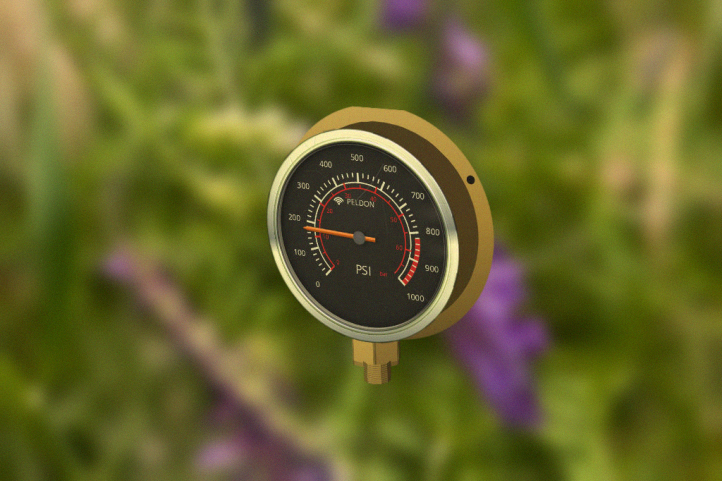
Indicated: 180; psi
